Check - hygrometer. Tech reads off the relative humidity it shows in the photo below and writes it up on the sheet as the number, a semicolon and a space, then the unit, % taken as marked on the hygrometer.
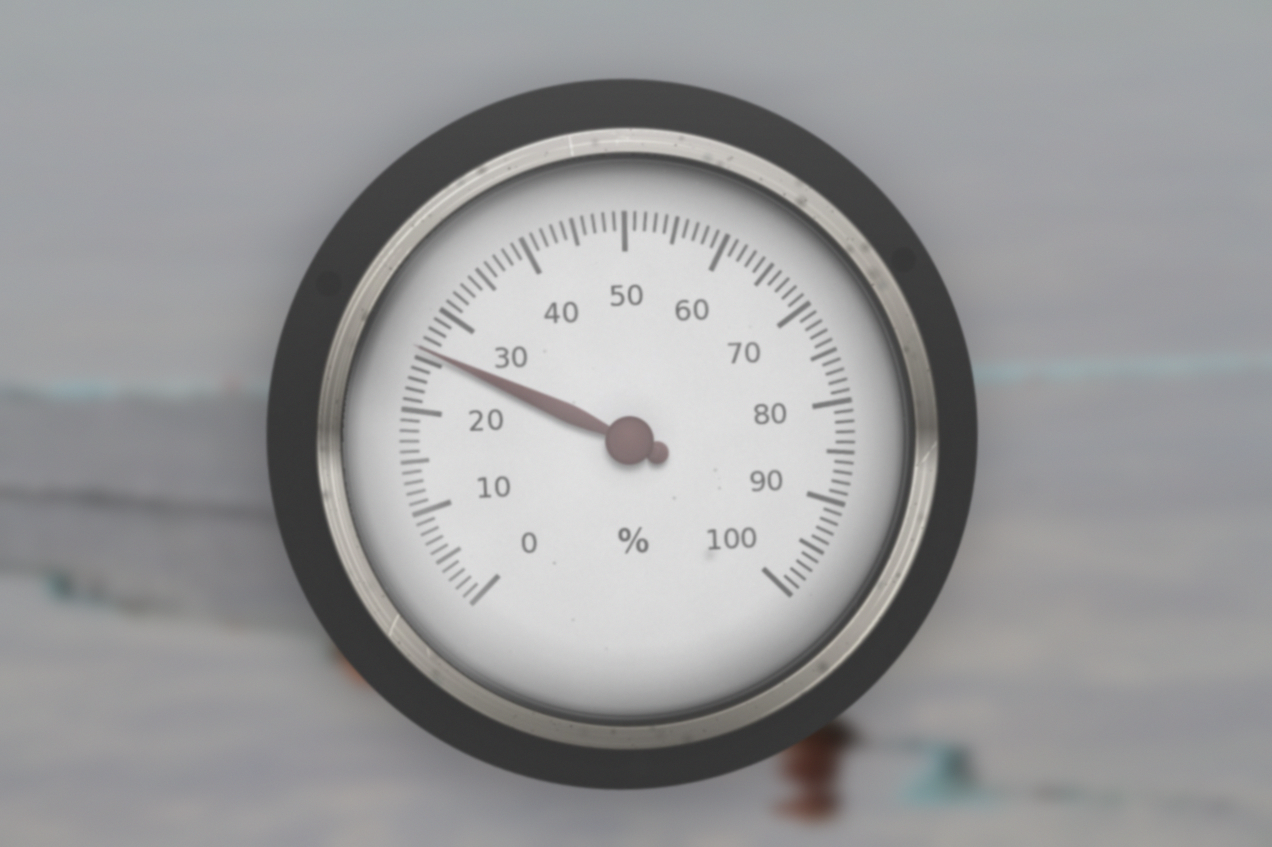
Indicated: 26; %
